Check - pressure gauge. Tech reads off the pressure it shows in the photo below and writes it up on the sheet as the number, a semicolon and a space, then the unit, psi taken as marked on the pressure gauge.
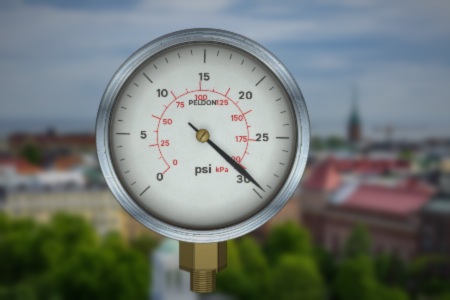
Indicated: 29.5; psi
